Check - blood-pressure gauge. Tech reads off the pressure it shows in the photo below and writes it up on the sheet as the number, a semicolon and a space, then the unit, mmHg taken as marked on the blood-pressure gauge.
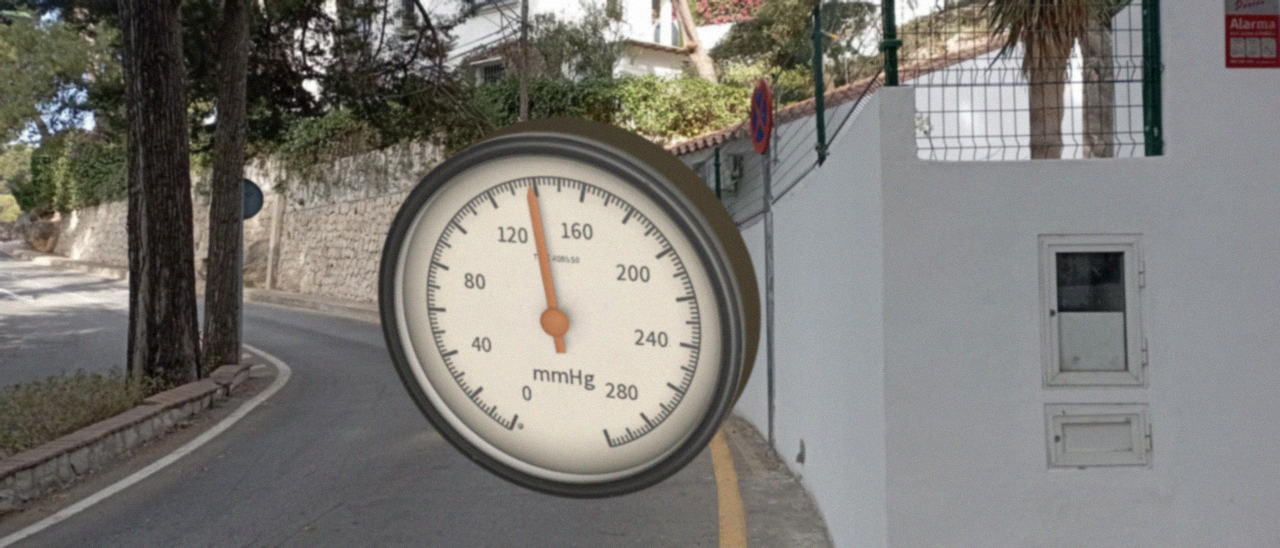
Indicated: 140; mmHg
